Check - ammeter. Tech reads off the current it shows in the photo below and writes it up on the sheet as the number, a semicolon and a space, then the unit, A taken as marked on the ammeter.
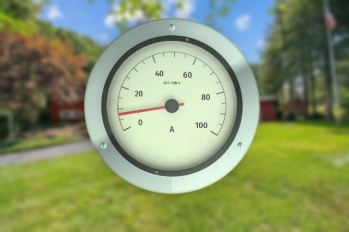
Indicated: 7.5; A
